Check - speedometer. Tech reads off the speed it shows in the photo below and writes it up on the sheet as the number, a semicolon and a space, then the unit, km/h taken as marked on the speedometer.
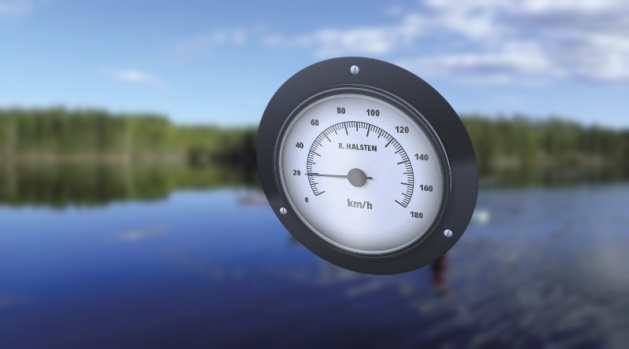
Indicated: 20; km/h
